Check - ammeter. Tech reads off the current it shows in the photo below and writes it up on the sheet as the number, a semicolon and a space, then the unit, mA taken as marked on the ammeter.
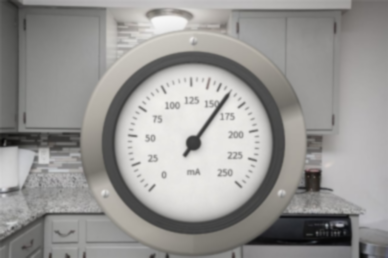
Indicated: 160; mA
